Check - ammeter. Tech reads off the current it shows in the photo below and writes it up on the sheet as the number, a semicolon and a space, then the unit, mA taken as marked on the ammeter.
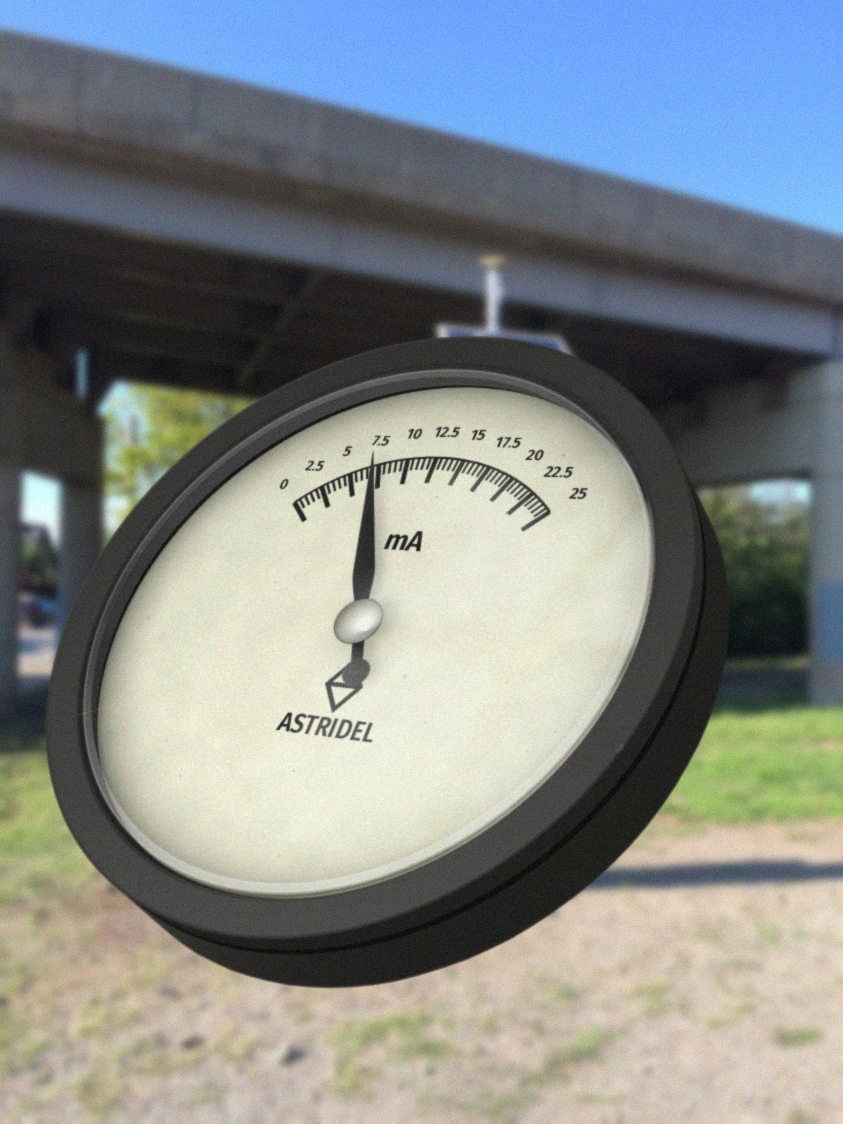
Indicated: 7.5; mA
